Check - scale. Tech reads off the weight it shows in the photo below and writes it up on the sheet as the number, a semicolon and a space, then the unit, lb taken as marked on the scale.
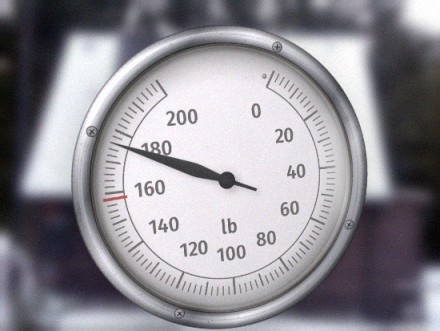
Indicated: 176; lb
